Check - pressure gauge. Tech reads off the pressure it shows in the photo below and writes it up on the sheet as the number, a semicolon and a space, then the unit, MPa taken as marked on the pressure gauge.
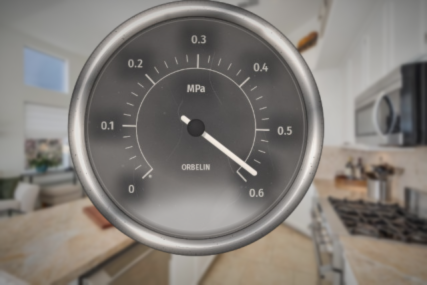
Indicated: 0.58; MPa
